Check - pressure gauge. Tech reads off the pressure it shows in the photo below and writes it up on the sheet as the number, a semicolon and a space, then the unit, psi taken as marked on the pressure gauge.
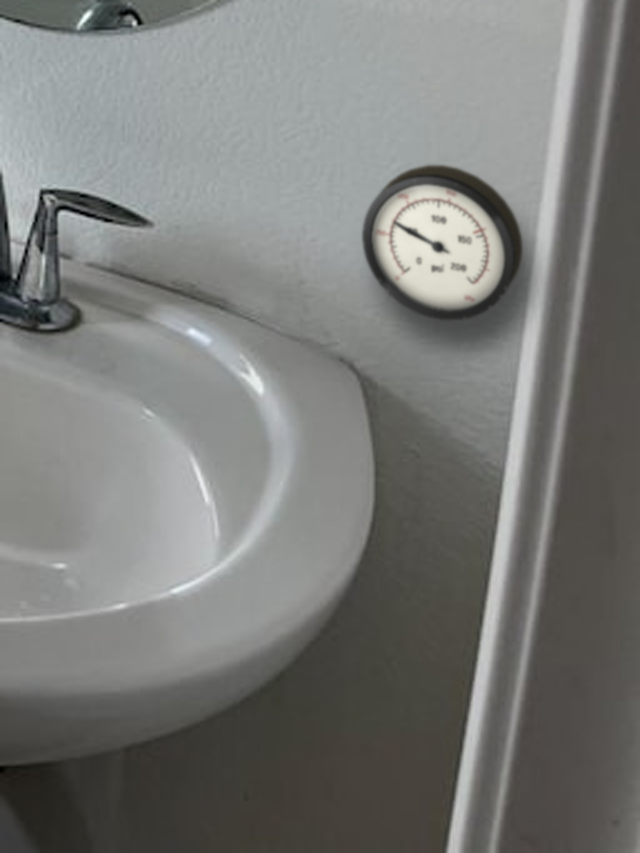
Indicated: 50; psi
